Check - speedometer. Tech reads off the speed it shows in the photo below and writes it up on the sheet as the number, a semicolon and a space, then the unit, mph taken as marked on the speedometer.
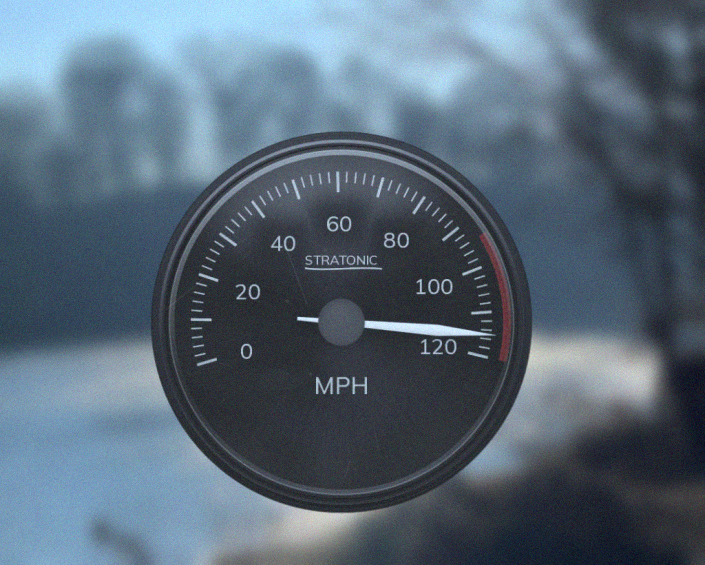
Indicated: 115; mph
